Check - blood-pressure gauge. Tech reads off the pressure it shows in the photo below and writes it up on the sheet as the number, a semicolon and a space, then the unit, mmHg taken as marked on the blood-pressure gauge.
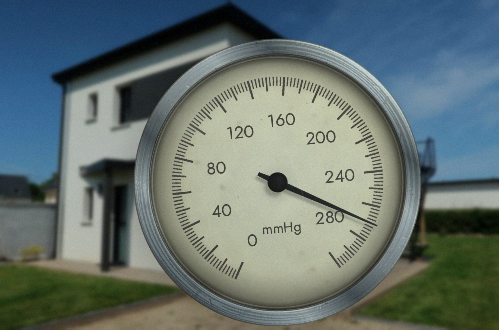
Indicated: 270; mmHg
